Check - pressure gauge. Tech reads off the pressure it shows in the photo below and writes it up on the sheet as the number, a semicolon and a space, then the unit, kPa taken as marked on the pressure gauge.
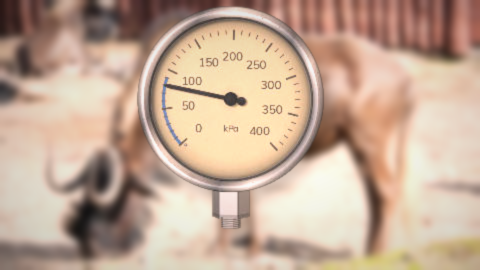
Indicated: 80; kPa
